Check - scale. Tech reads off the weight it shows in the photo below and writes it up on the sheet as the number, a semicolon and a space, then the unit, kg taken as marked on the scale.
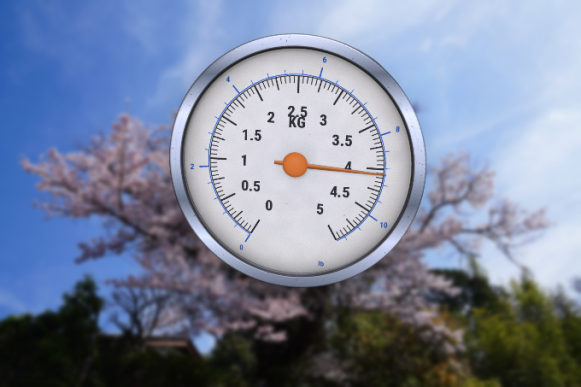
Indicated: 4.05; kg
